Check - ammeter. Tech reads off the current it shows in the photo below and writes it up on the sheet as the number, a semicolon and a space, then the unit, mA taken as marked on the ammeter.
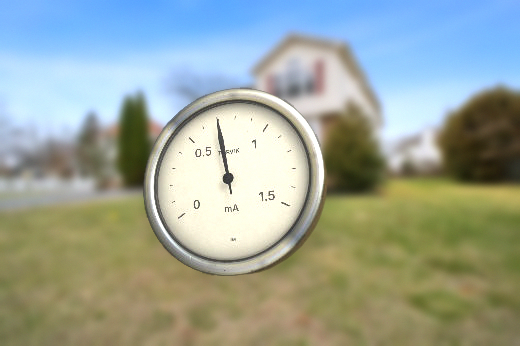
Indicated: 0.7; mA
